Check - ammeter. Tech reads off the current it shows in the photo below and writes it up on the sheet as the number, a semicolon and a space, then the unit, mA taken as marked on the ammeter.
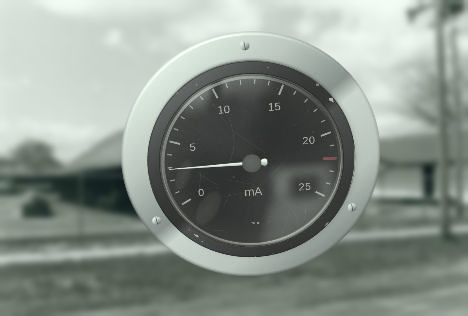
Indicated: 3; mA
